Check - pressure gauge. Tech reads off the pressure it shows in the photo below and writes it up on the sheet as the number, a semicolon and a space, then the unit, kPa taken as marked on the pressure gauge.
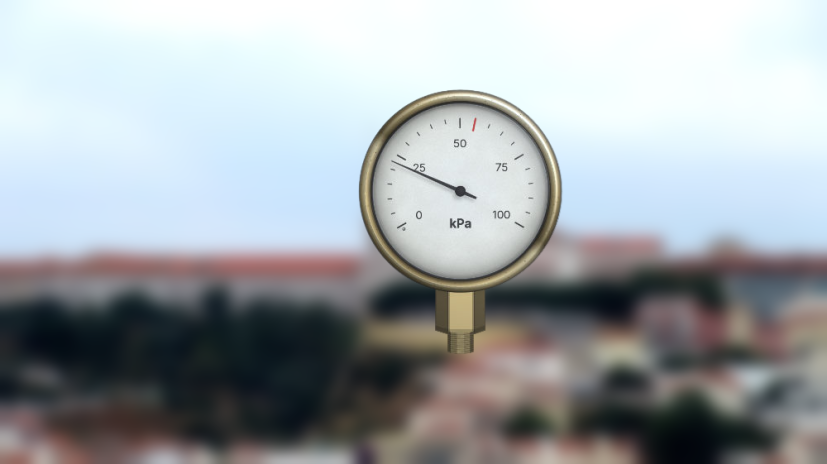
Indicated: 22.5; kPa
